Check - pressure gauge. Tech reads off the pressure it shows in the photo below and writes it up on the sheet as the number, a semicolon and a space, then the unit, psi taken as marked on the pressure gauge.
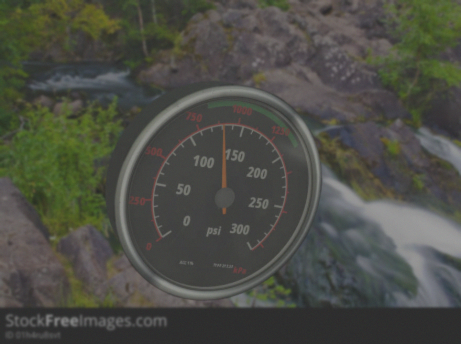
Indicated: 130; psi
